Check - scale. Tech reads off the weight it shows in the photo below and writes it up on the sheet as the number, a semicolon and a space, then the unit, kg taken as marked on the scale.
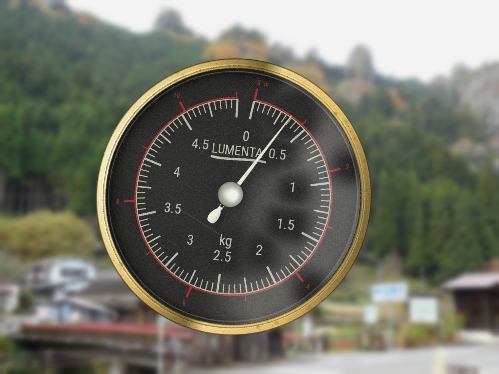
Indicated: 0.35; kg
